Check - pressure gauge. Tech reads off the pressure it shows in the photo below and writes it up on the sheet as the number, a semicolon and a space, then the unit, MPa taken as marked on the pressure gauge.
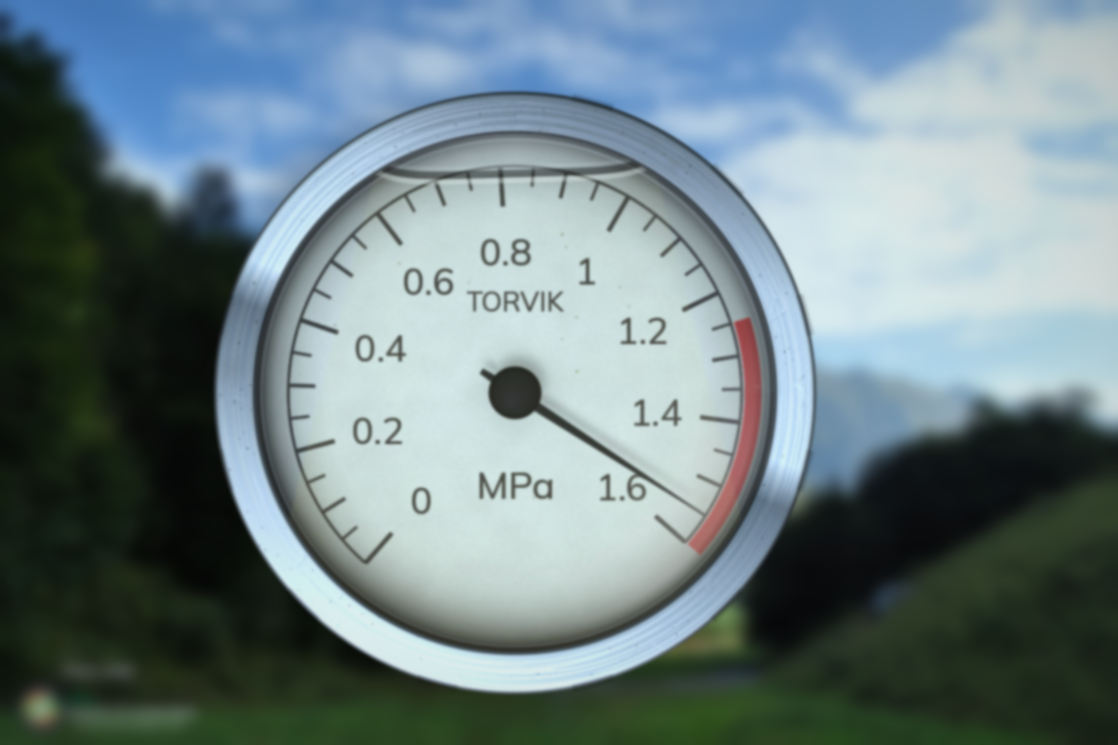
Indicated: 1.55; MPa
